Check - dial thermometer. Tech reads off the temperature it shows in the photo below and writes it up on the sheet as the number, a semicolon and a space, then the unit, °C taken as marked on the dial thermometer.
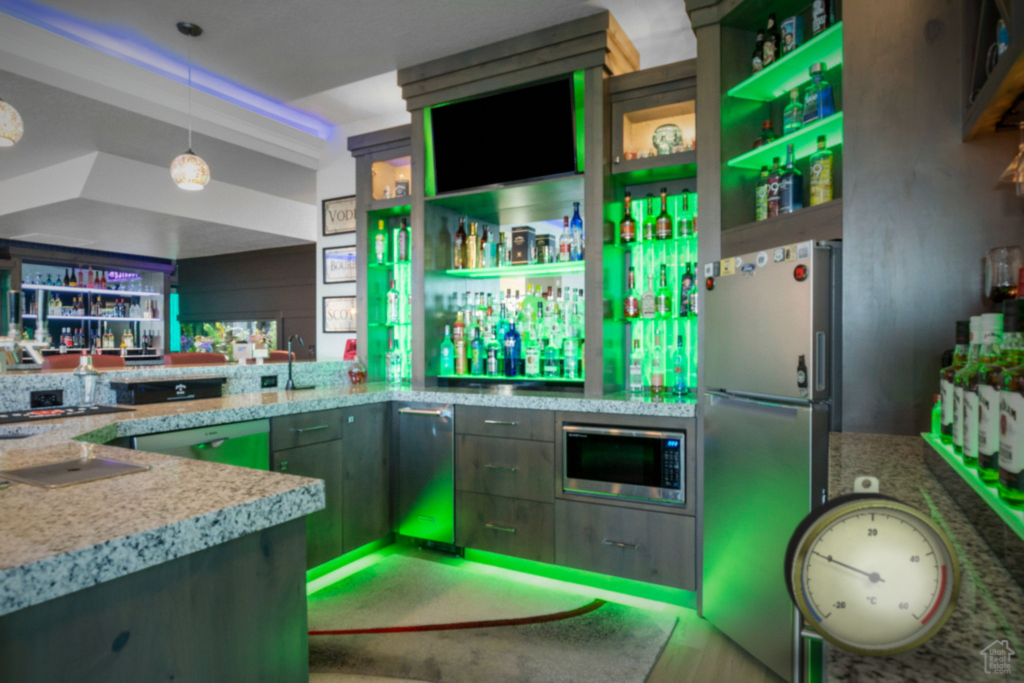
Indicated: 0; °C
